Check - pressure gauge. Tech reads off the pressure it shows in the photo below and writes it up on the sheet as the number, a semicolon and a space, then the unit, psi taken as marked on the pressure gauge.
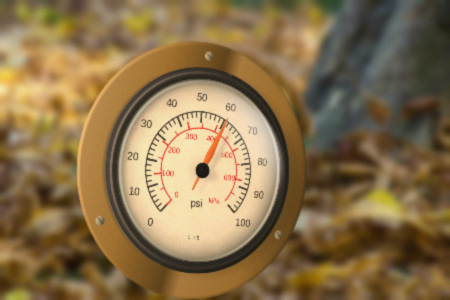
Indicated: 60; psi
